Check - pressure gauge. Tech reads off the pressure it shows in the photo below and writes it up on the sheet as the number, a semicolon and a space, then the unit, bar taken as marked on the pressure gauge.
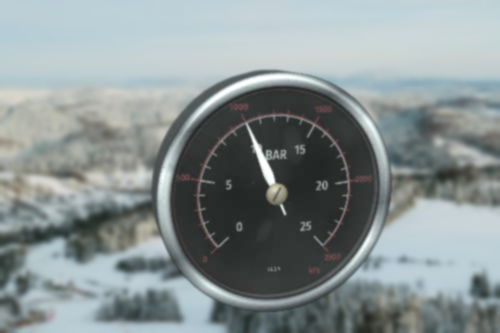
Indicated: 10; bar
